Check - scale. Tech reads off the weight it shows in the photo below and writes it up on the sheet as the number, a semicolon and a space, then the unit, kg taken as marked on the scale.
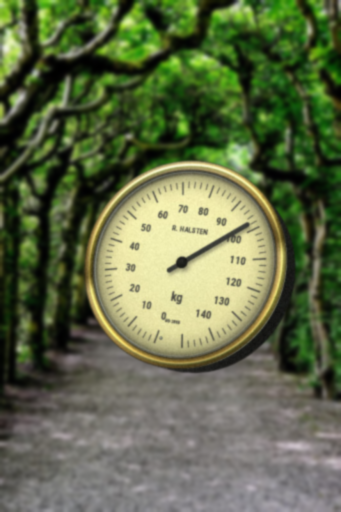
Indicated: 98; kg
